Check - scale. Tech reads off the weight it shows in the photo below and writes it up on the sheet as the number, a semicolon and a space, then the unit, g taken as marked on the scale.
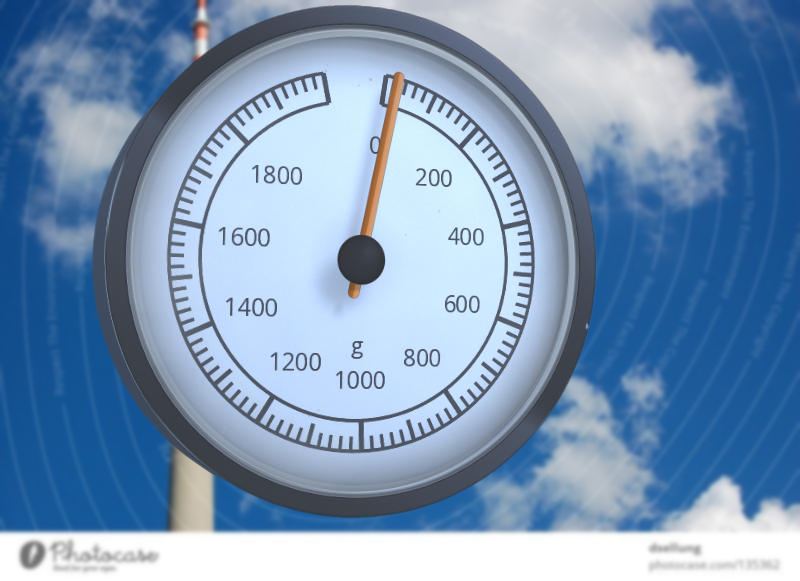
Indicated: 20; g
